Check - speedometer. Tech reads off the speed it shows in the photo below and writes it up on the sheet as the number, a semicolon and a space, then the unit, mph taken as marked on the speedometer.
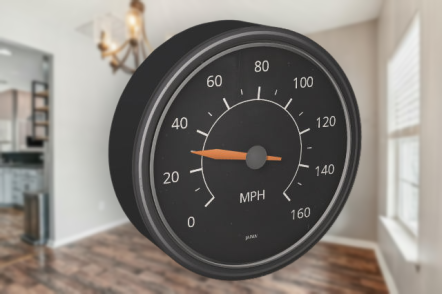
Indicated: 30; mph
